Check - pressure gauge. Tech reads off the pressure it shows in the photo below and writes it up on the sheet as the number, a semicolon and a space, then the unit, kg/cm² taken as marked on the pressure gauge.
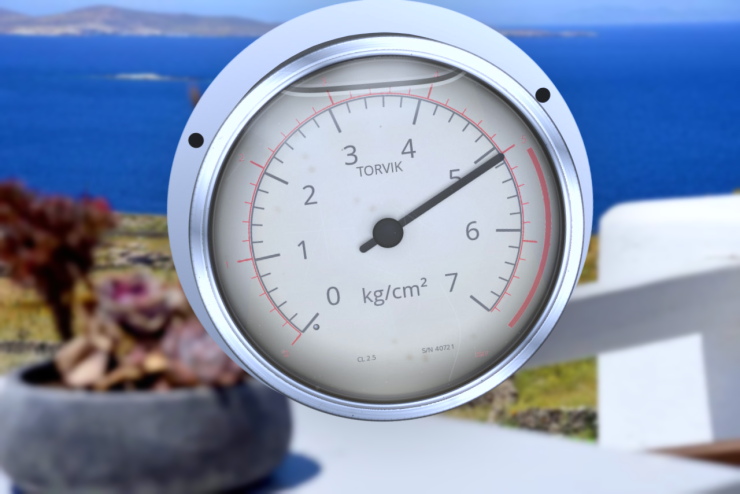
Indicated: 5.1; kg/cm²
